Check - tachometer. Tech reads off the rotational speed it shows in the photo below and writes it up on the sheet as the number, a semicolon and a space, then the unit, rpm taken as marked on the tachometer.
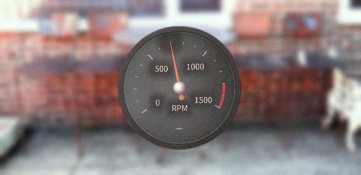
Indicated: 700; rpm
